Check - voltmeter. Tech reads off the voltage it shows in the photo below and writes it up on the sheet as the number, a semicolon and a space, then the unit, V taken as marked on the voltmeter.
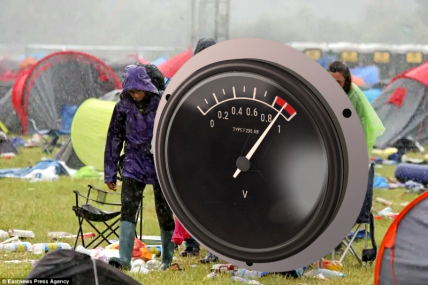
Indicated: 0.9; V
